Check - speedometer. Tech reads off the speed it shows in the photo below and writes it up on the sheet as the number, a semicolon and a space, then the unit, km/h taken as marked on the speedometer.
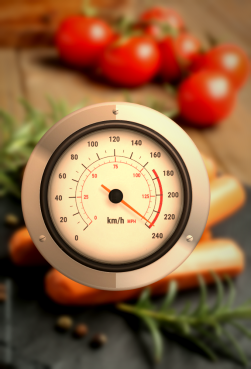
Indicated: 235; km/h
